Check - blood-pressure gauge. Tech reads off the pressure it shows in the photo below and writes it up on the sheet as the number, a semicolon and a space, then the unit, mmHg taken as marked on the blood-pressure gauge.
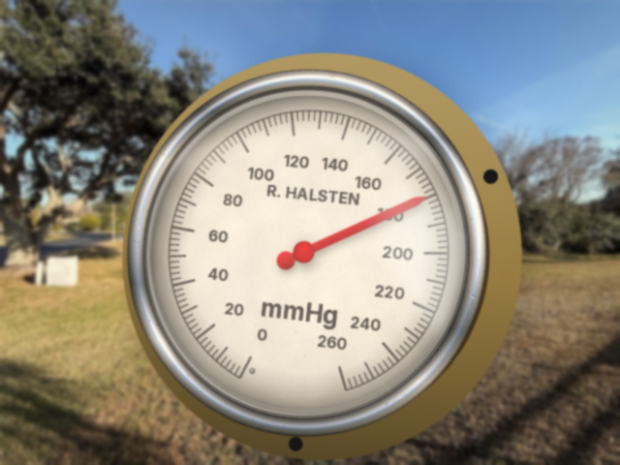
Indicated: 180; mmHg
